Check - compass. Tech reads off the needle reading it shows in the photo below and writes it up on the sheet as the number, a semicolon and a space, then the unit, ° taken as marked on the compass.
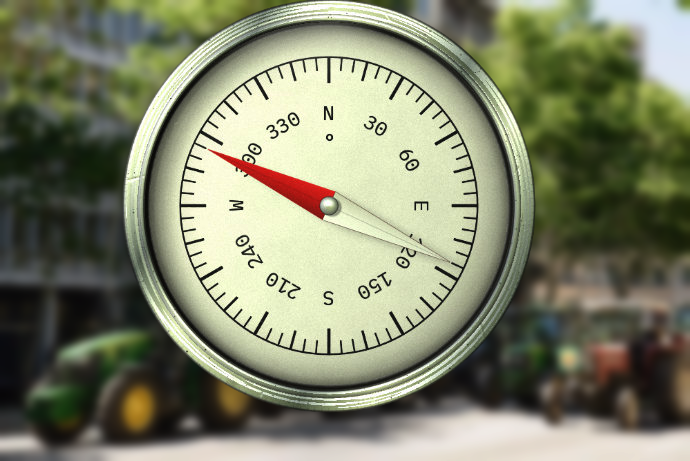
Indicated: 295; °
